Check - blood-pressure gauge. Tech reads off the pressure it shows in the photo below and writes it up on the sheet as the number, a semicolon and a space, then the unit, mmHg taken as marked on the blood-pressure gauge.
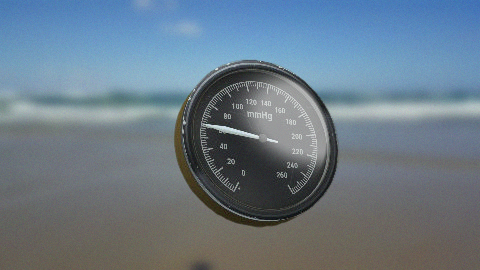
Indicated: 60; mmHg
